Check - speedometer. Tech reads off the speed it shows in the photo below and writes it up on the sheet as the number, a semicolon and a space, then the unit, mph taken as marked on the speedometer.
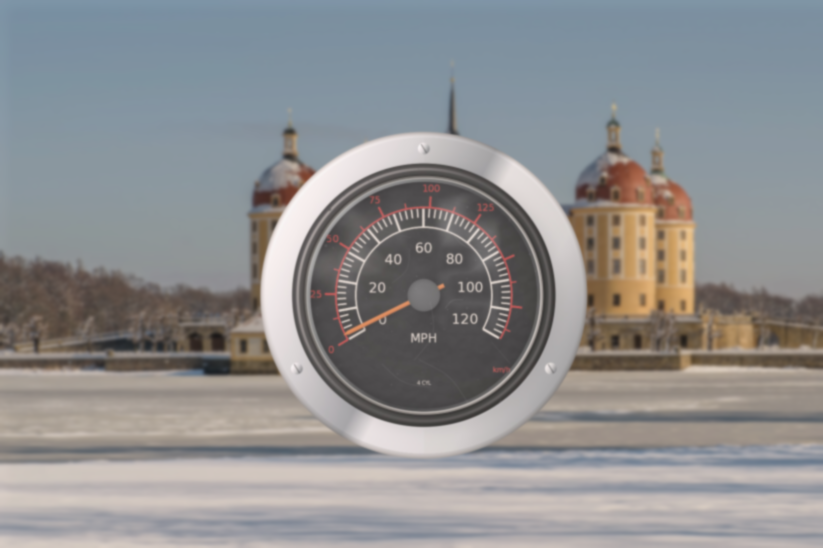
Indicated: 2; mph
